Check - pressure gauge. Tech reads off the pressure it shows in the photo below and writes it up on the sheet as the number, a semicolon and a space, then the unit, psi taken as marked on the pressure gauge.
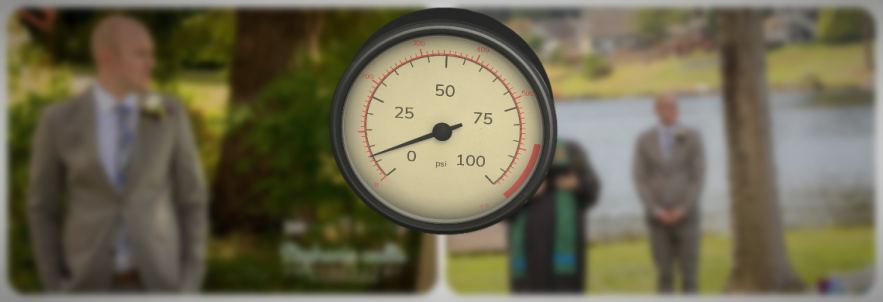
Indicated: 7.5; psi
